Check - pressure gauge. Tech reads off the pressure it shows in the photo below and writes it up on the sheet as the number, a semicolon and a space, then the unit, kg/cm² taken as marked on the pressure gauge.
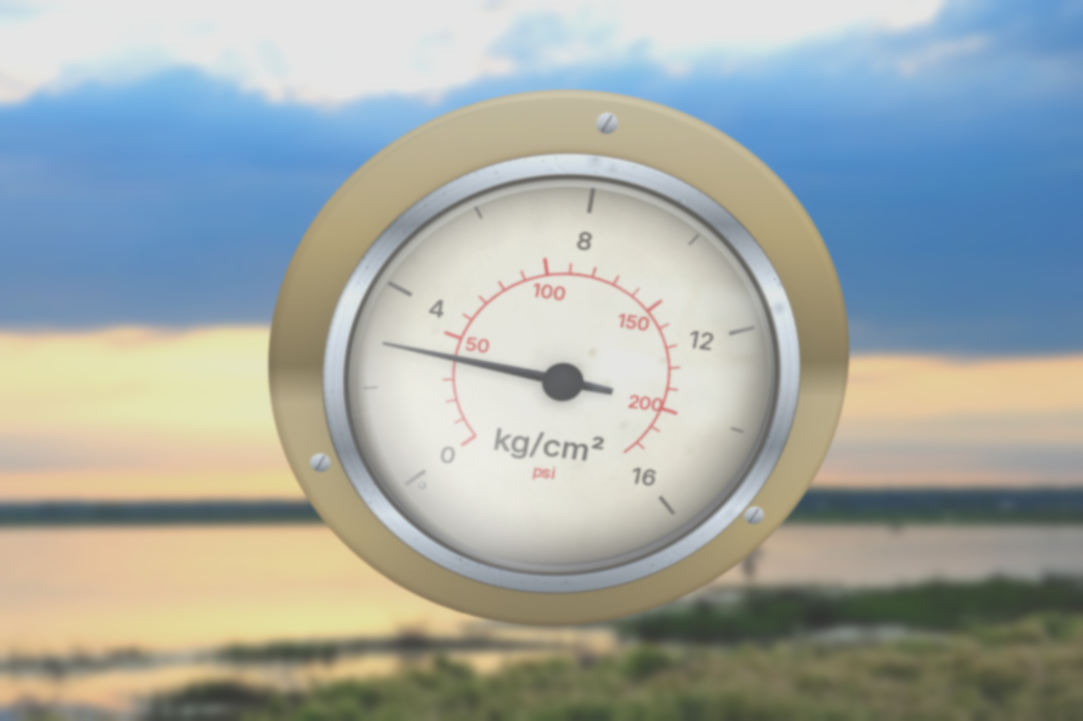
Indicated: 3; kg/cm²
